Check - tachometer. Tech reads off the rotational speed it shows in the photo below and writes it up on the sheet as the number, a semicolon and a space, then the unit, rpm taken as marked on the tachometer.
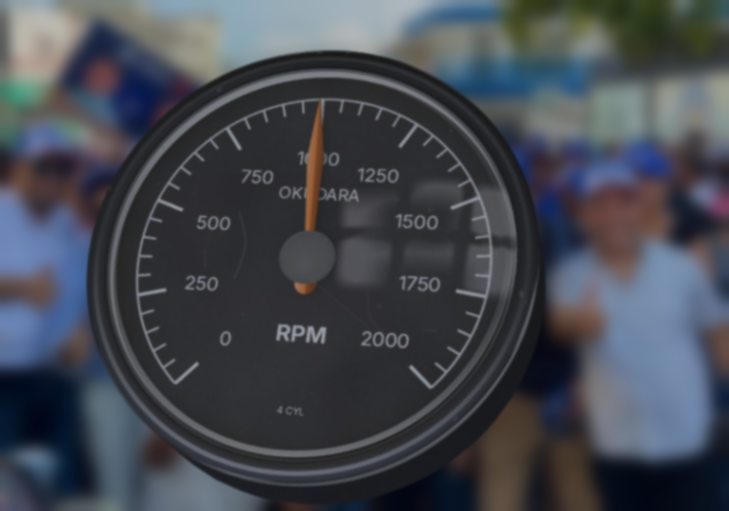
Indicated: 1000; rpm
